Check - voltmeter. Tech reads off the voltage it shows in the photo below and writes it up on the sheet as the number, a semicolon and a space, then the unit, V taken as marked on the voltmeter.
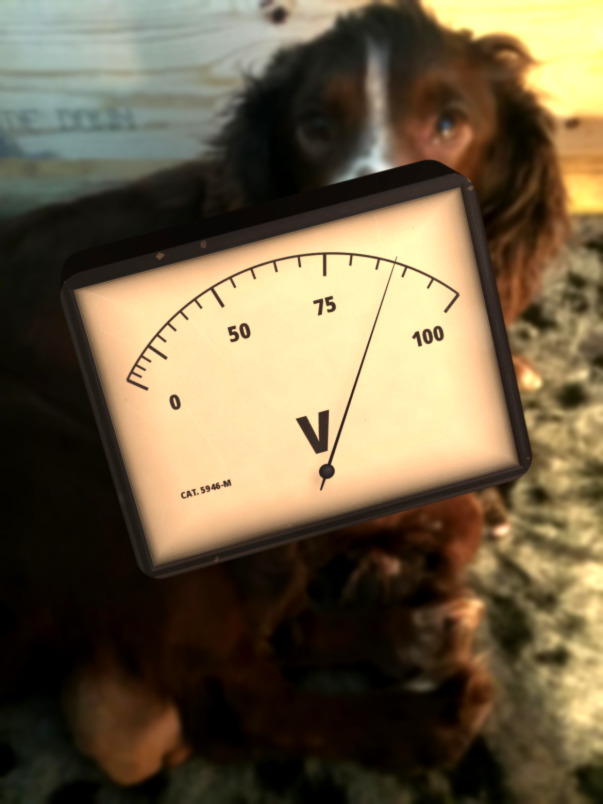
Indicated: 87.5; V
